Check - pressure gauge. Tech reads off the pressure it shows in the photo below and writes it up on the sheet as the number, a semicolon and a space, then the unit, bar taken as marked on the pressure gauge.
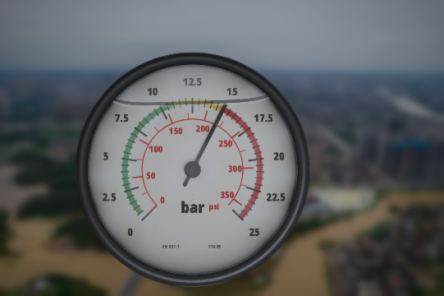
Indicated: 15; bar
